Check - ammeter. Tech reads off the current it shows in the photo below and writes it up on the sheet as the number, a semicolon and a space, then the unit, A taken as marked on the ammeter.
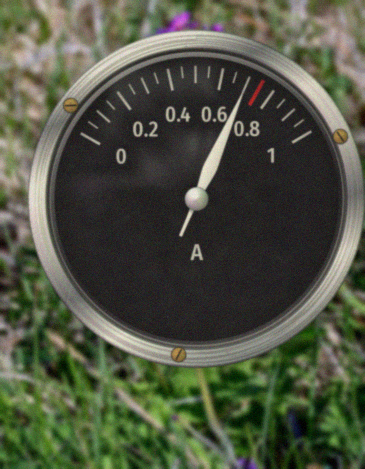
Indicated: 0.7; A
